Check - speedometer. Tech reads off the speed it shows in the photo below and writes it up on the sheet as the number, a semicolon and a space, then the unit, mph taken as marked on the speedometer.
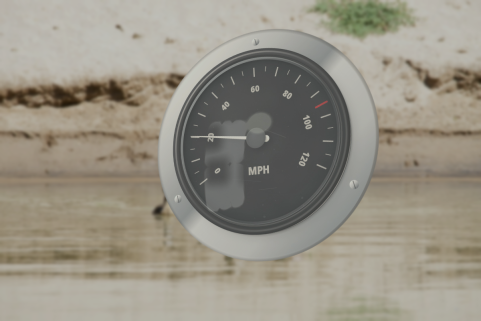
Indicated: 20; mph
